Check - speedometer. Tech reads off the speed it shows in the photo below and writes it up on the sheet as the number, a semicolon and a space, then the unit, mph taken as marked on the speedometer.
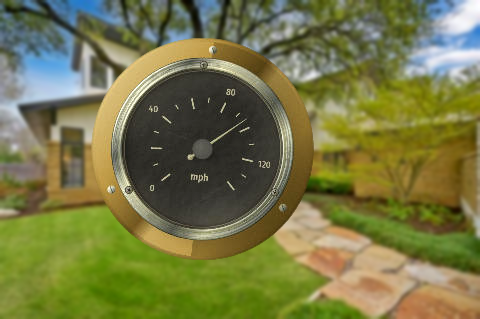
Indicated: 95; mph
